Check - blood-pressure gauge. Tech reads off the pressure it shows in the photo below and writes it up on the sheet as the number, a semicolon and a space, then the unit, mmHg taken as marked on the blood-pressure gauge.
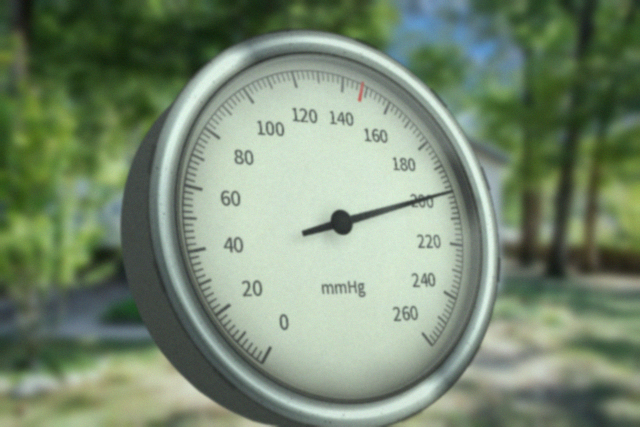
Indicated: 200; mmHg
